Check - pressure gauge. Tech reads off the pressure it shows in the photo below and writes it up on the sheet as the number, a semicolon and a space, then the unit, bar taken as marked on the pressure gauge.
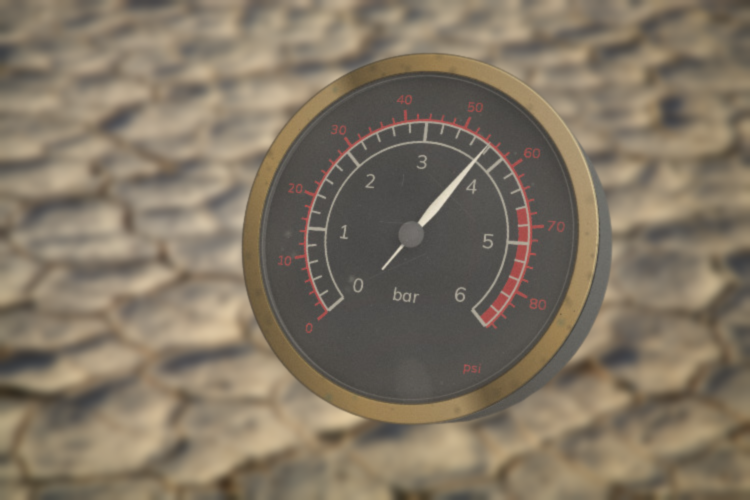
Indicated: 3.8; bar
